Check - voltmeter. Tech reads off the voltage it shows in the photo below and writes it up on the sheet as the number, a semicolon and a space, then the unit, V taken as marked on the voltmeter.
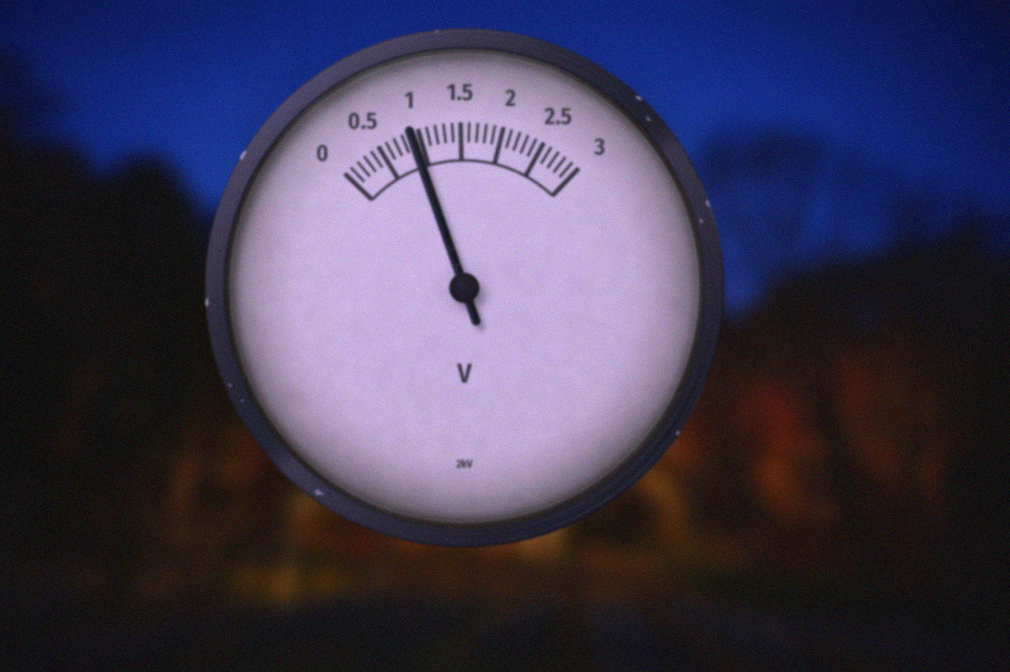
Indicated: 0.9; V
